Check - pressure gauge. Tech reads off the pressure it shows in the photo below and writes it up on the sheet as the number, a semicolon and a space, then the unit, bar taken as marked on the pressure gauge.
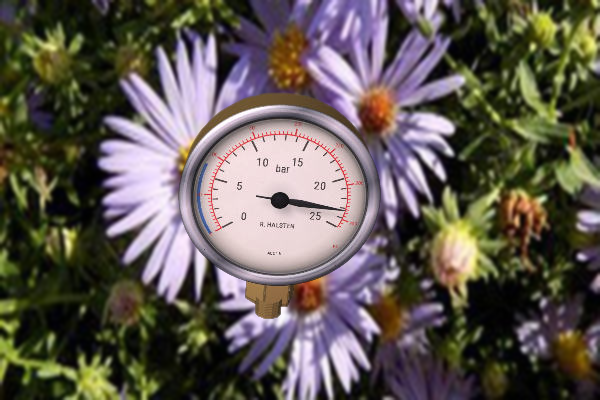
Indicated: 23; bar
